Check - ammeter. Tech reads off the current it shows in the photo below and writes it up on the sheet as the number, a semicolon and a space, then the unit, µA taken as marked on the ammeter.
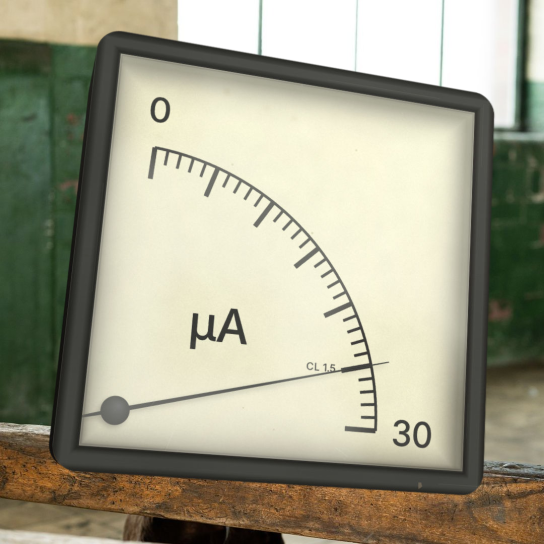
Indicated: 25; µA
